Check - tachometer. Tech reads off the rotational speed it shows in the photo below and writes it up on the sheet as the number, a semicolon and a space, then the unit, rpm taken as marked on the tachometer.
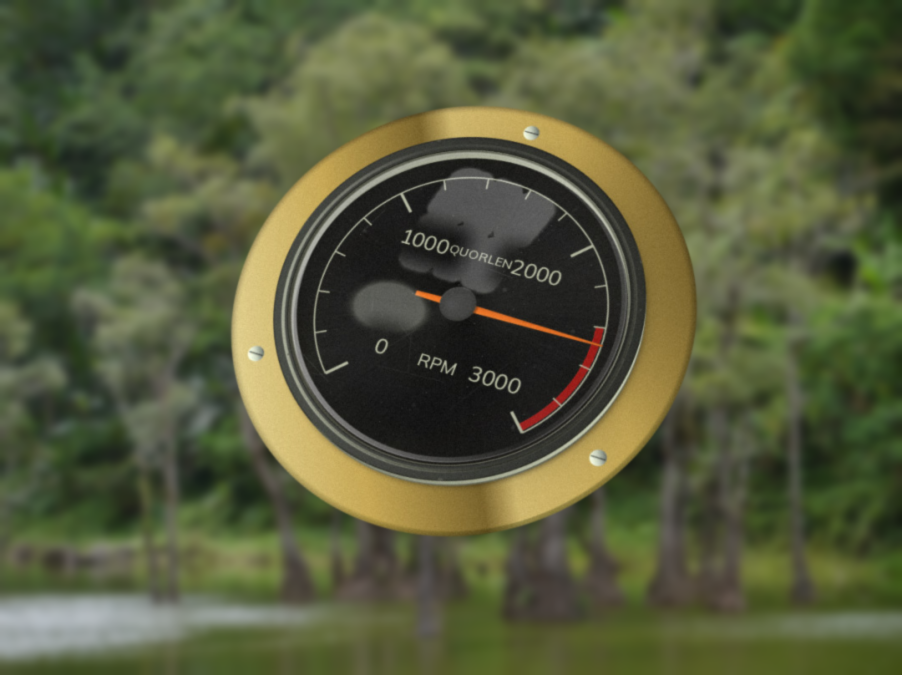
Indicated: 2500; rpm
